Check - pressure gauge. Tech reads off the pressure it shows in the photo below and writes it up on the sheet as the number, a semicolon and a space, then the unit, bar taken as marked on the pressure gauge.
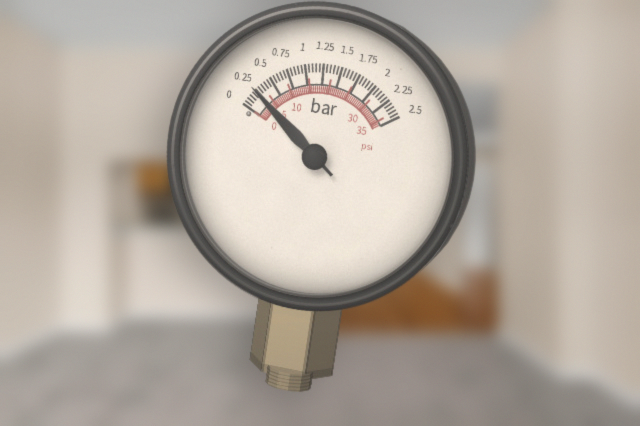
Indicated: 0.25; bar
